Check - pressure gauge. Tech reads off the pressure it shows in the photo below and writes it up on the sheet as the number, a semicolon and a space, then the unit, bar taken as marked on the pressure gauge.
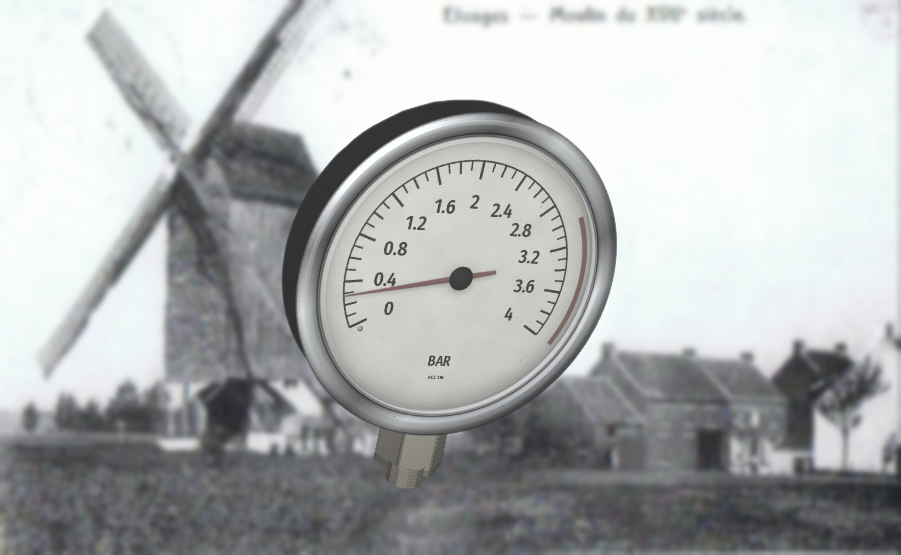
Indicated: 0.3; bar
